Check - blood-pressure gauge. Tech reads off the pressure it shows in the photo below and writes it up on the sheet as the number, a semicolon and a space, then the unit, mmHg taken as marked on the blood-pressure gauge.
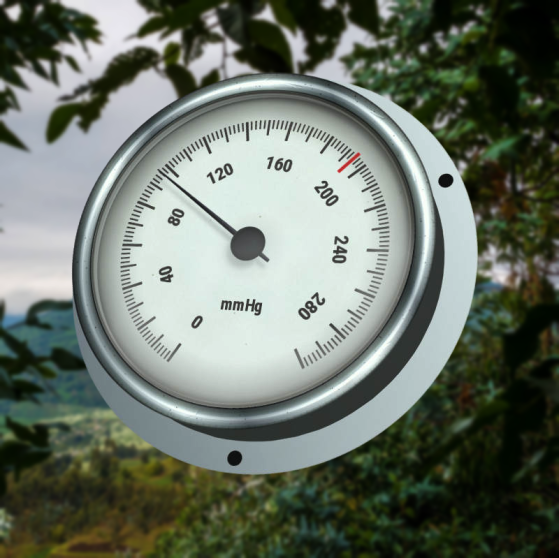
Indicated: 96; mmHg
